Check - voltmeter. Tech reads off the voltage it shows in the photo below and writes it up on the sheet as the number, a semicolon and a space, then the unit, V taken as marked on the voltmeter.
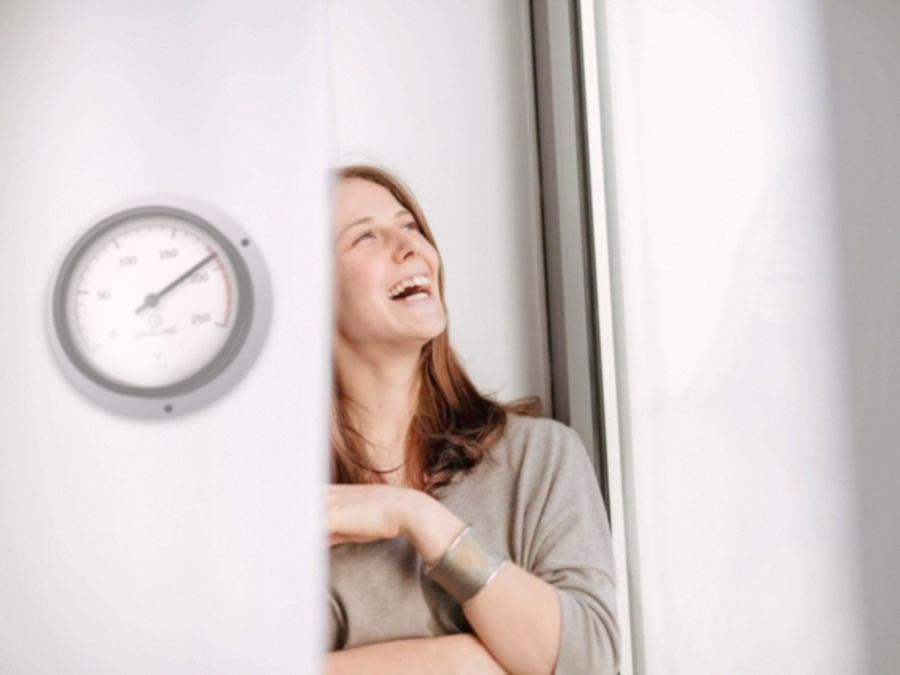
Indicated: 190; V
